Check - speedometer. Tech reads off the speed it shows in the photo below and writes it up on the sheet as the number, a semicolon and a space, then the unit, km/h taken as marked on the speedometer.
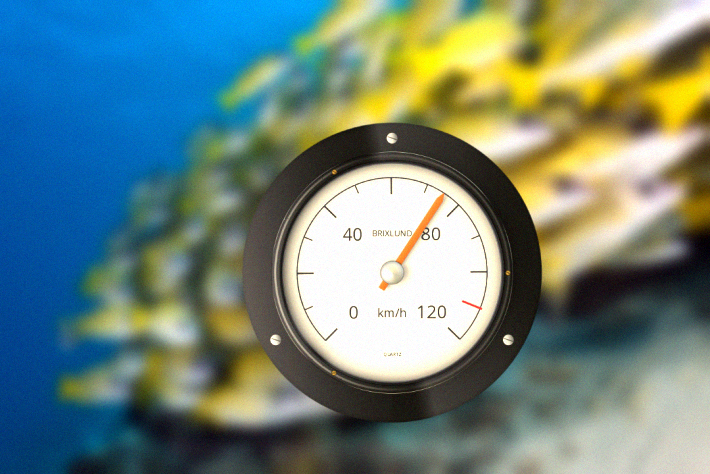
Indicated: 75; km/h
